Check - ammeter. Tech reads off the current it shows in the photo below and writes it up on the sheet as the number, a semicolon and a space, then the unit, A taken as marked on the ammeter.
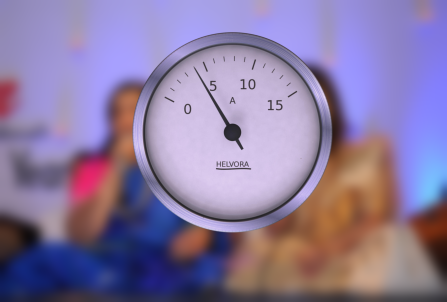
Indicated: 4; A
